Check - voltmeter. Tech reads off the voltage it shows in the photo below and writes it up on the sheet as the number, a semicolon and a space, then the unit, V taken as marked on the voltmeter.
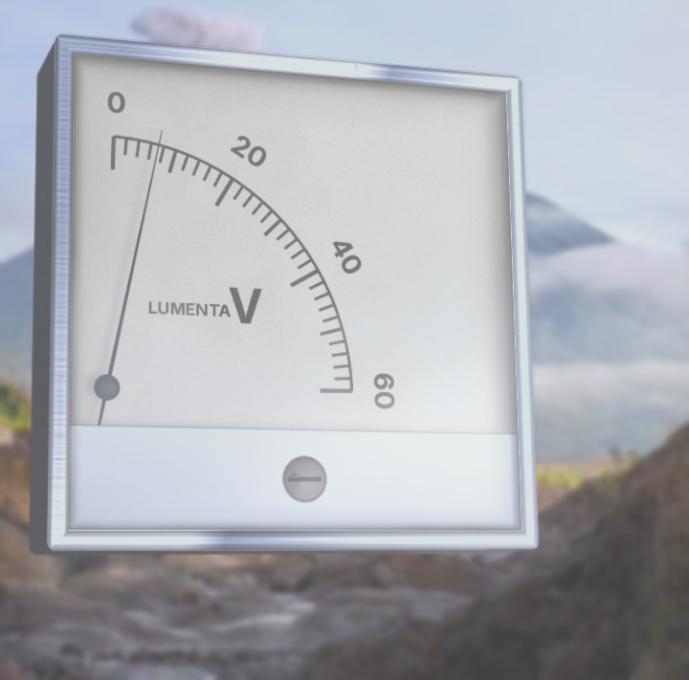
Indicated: 7; V
